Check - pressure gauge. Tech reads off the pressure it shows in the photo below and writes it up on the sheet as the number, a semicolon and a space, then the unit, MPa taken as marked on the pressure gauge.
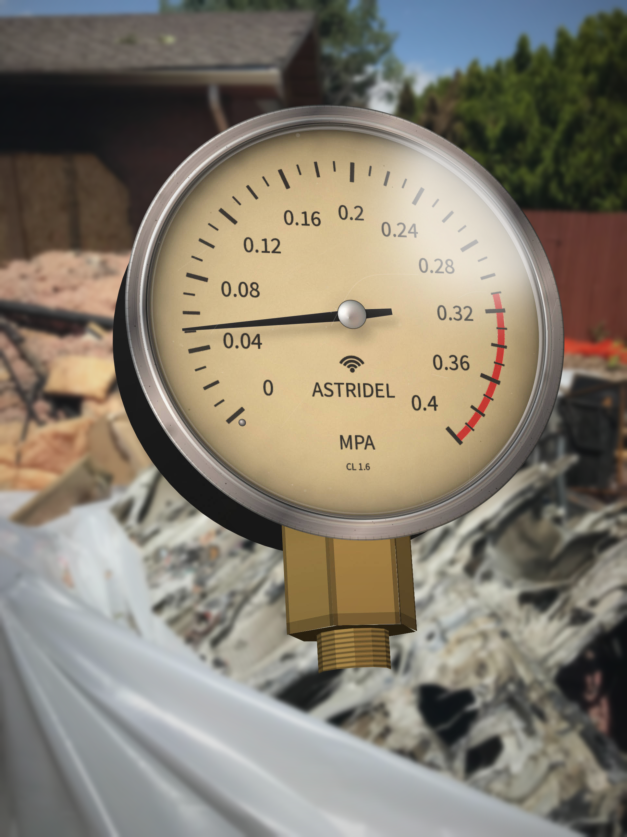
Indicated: 0.05; MPa
